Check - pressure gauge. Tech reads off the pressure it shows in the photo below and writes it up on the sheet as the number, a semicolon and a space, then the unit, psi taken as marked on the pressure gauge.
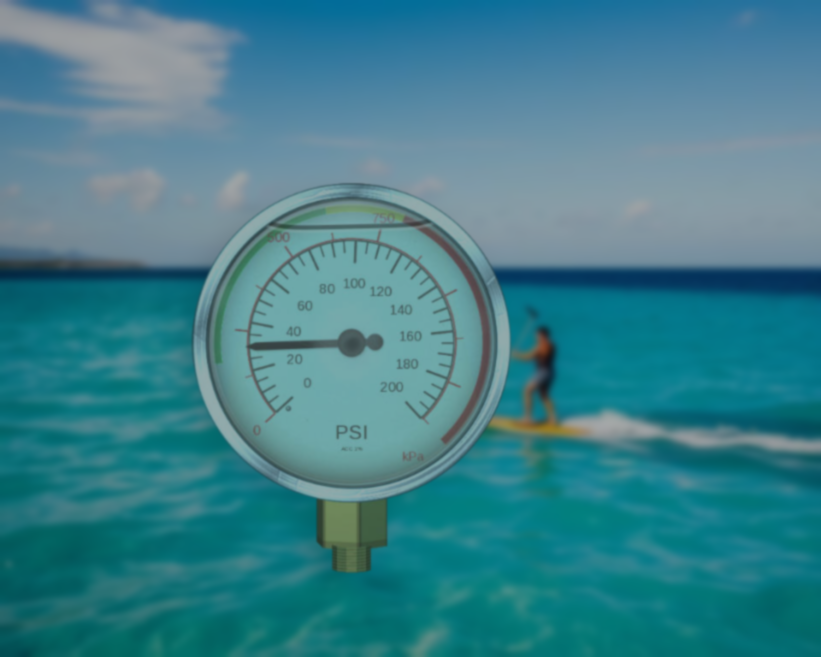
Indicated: 30; psi
